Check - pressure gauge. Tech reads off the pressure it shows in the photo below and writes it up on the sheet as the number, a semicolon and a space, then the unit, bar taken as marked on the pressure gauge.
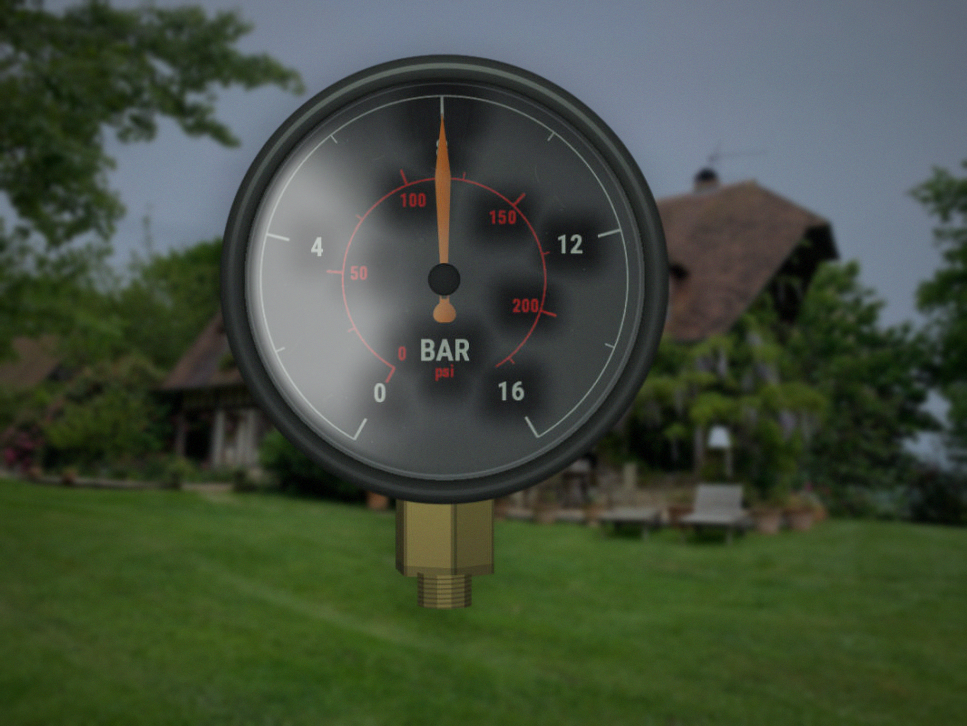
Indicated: 8; bar
